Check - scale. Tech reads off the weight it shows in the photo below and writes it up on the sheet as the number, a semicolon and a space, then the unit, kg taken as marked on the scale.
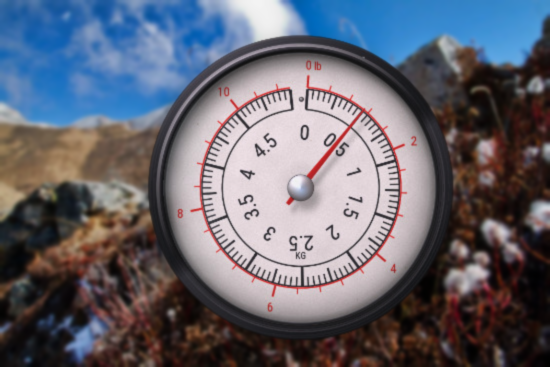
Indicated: 0.5; kg
